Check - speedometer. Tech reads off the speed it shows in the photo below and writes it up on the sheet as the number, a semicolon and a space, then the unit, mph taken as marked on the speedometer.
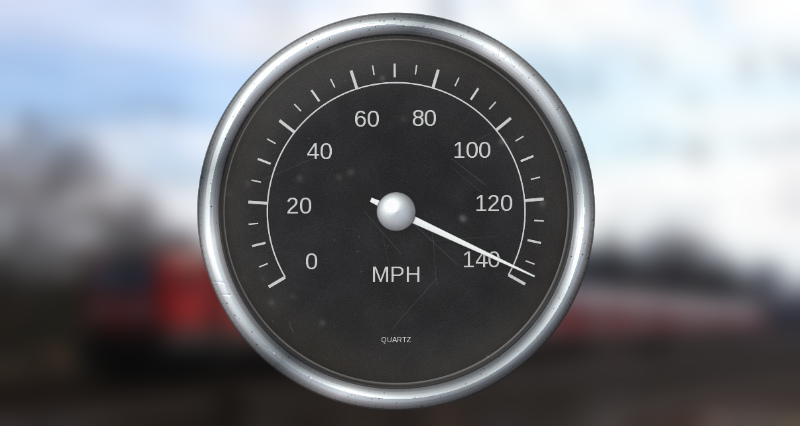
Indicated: 137.5; mph
